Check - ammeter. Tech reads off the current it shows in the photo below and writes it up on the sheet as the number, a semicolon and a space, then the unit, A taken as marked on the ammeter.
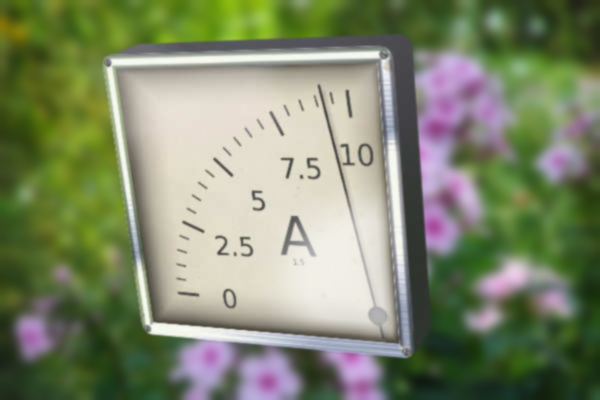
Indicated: 9.25; A
